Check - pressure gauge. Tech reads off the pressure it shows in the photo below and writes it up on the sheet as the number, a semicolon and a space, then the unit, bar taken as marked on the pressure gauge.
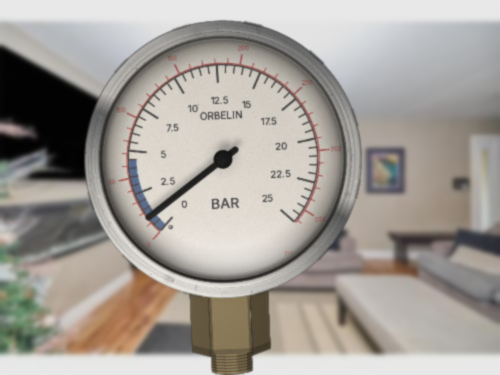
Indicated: 1; bar
